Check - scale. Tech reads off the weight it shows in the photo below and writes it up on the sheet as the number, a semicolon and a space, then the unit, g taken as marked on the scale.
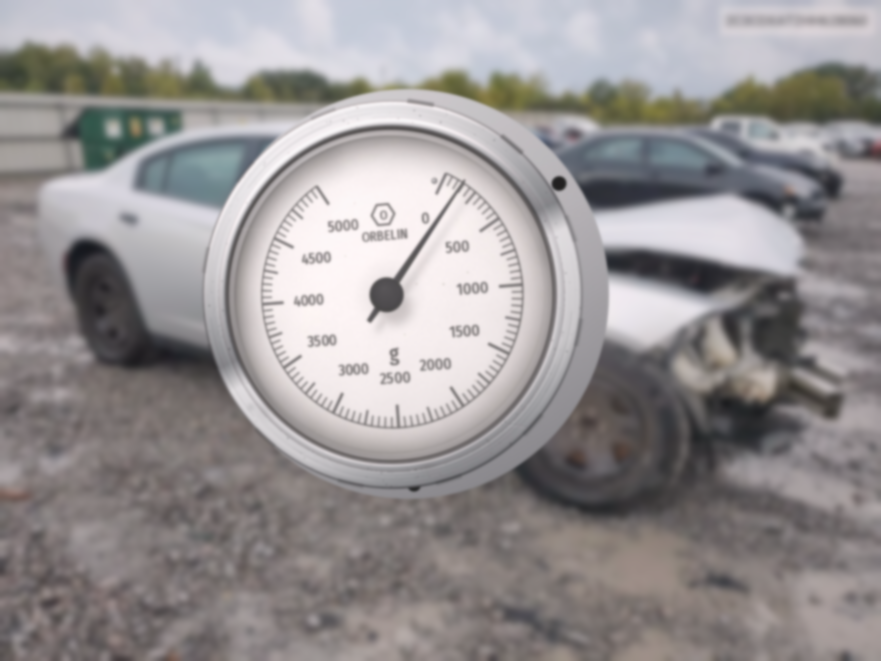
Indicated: 150; g
